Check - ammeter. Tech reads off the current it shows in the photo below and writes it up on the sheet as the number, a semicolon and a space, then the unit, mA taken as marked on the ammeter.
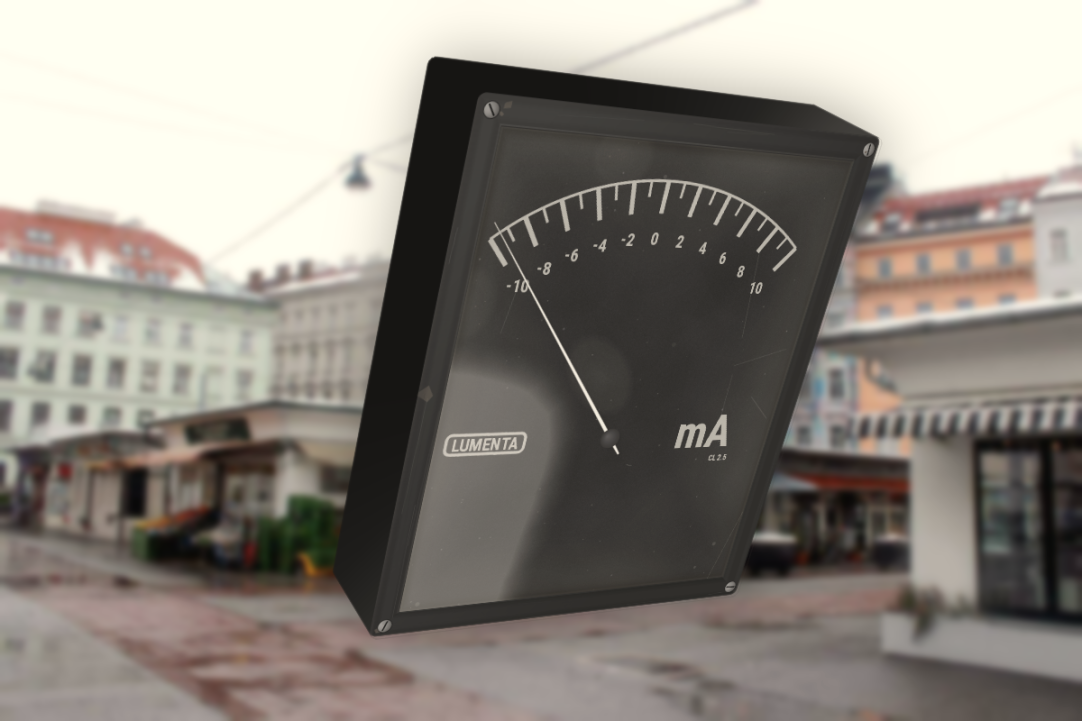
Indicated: -9.5; mA
